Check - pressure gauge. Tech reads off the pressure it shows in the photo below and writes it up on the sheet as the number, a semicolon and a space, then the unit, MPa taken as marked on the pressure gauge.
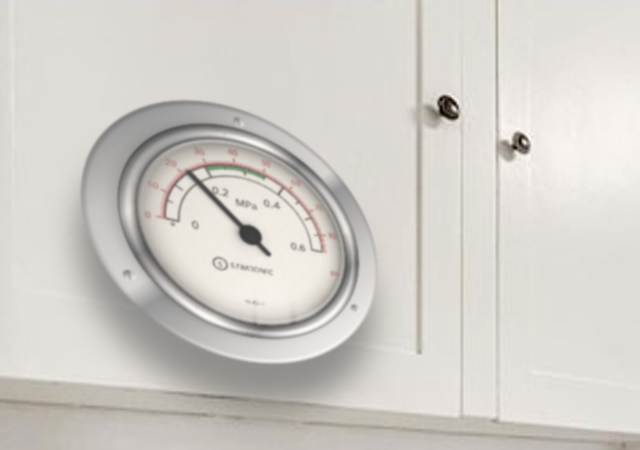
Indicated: 0.15; MPa
